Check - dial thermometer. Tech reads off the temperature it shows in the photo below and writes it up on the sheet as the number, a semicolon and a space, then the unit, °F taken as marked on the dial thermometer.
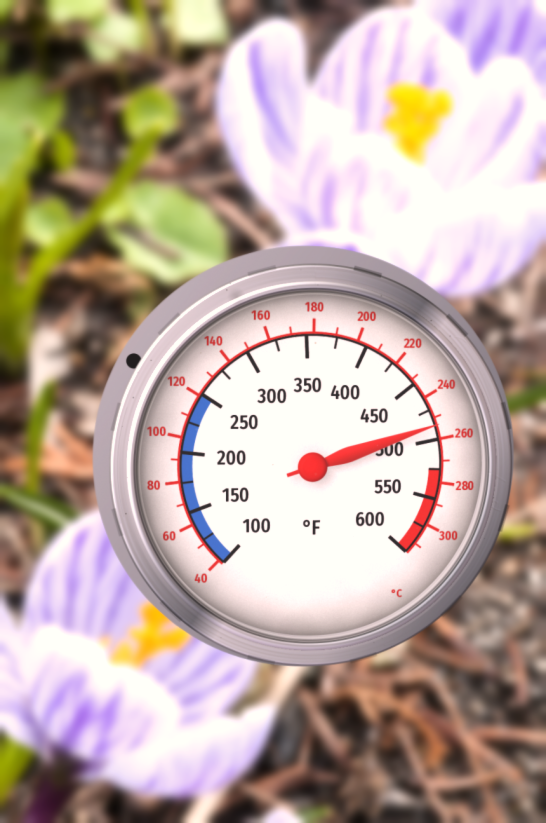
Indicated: 487.5; °F
